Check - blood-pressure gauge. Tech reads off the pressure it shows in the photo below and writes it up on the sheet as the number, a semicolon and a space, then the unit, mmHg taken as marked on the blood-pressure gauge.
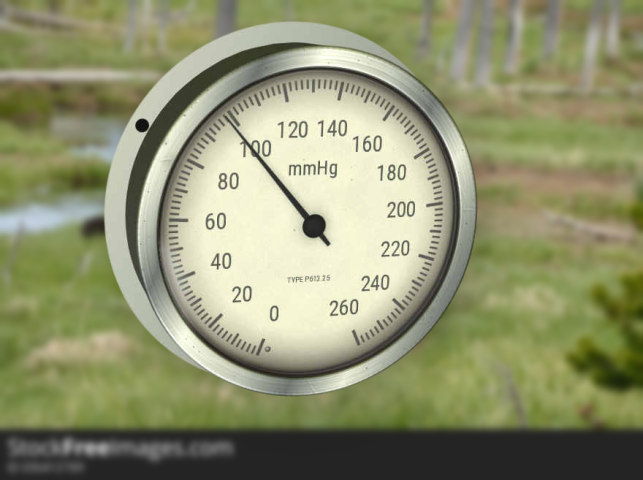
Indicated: 98; mmHg
